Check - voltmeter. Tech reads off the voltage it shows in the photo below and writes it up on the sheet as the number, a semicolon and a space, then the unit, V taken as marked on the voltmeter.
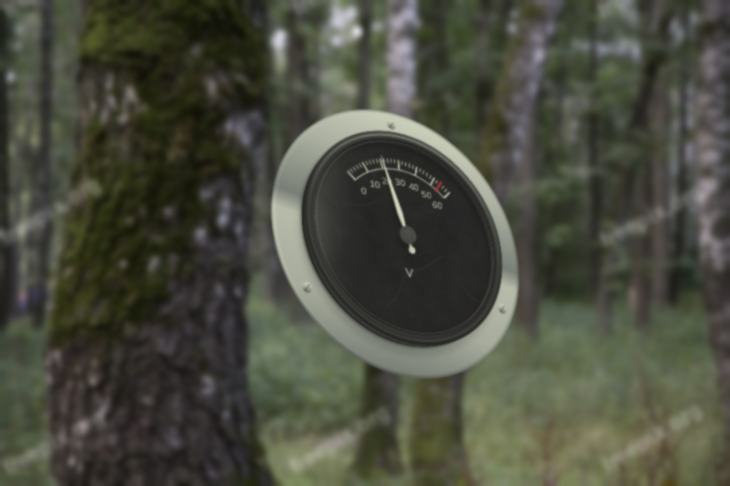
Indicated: 20; V
